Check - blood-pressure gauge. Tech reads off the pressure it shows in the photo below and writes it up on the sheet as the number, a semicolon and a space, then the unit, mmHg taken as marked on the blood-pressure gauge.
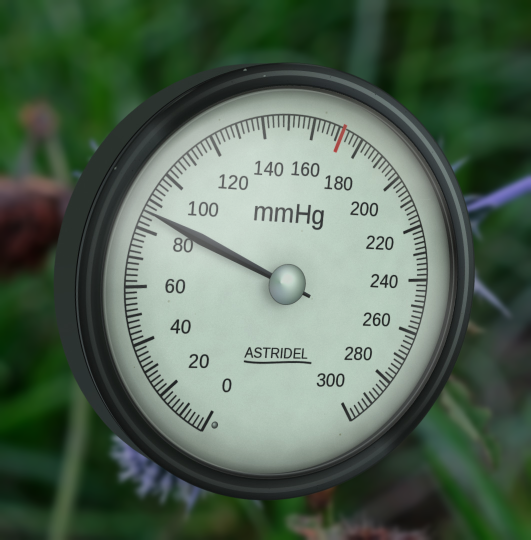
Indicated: 86; mmHg
